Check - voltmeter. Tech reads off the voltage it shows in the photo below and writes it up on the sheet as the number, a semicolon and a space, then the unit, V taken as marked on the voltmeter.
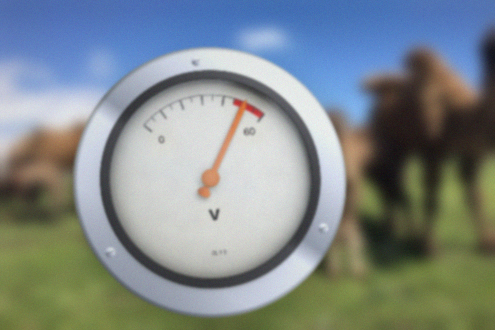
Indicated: 50; V
